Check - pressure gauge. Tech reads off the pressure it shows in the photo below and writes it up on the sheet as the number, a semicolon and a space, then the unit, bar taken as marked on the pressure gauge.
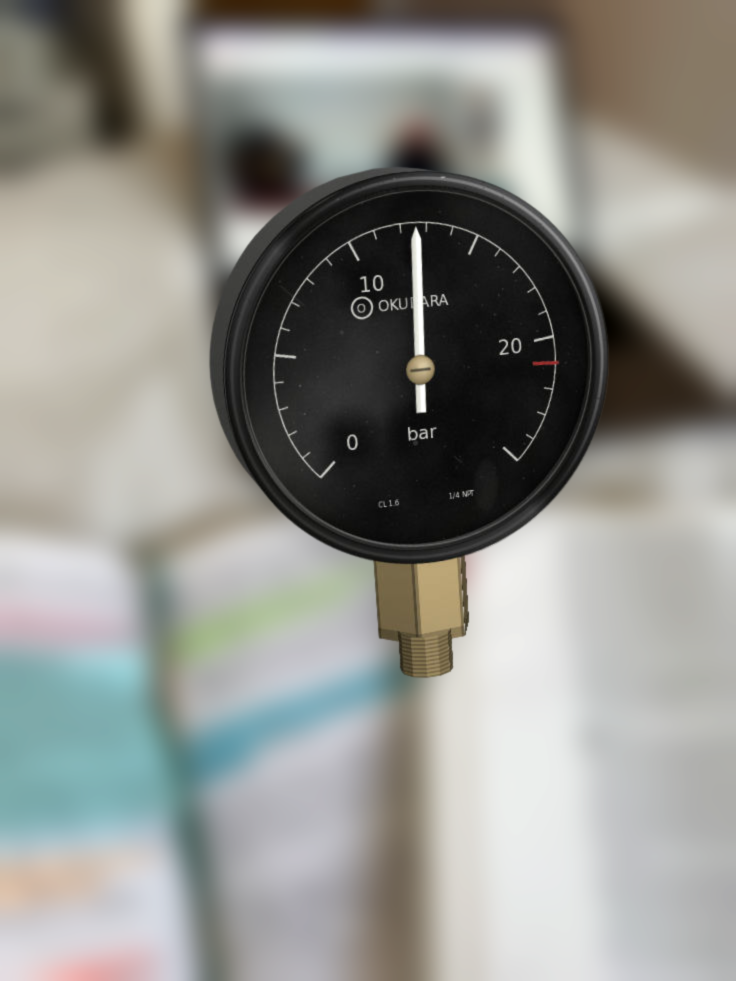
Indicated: 12.5; bar
